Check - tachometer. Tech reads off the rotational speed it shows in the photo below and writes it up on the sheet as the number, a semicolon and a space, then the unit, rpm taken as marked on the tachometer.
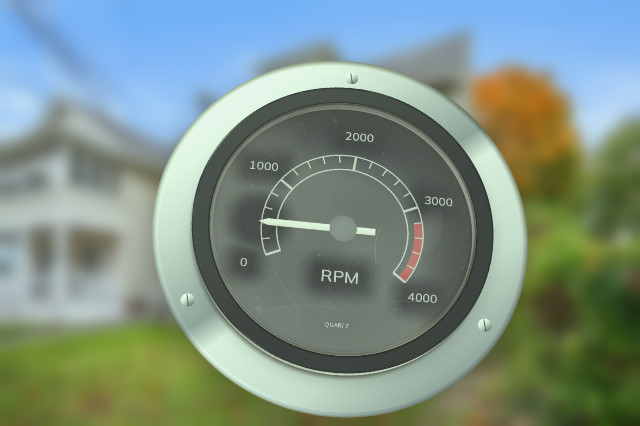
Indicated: 400; rpm
